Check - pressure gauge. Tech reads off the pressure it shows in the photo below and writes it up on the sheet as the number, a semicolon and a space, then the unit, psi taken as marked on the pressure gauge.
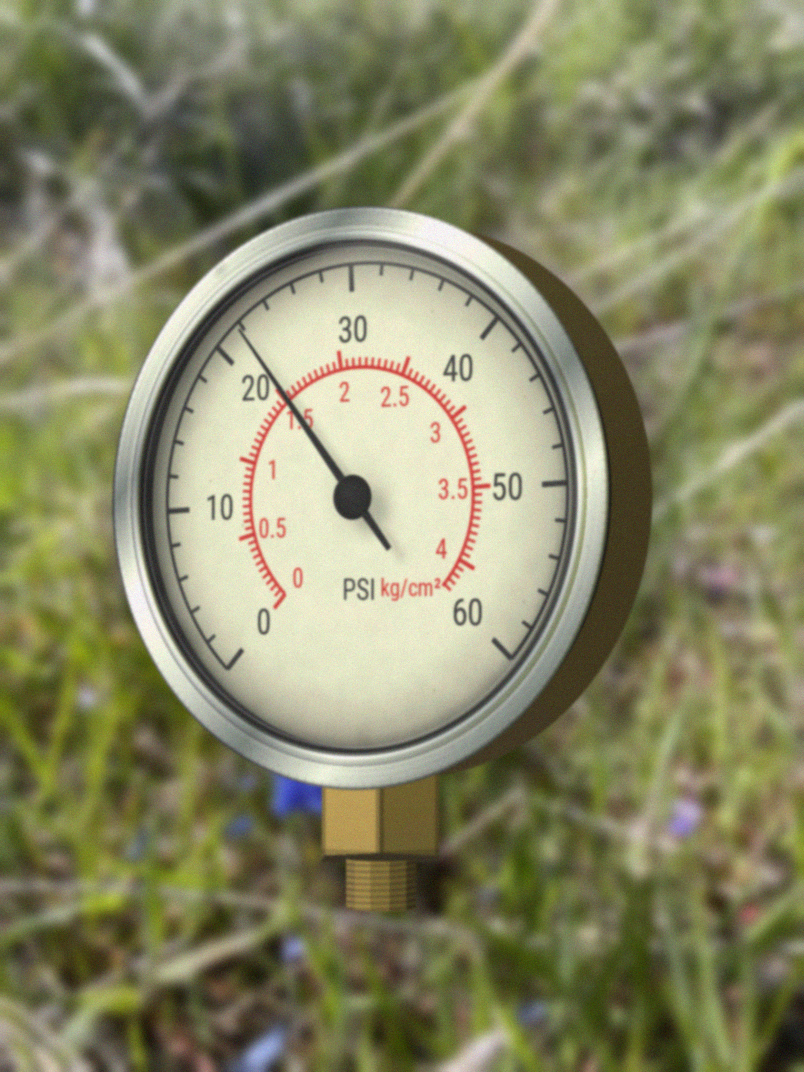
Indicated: 22; psi
